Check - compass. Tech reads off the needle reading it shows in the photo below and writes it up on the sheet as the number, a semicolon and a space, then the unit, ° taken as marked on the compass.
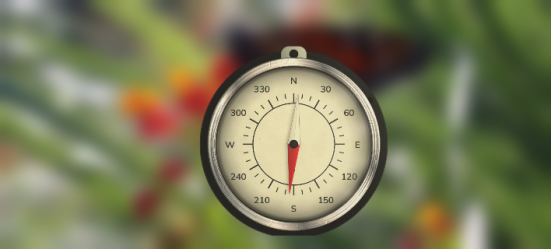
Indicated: 185; °
